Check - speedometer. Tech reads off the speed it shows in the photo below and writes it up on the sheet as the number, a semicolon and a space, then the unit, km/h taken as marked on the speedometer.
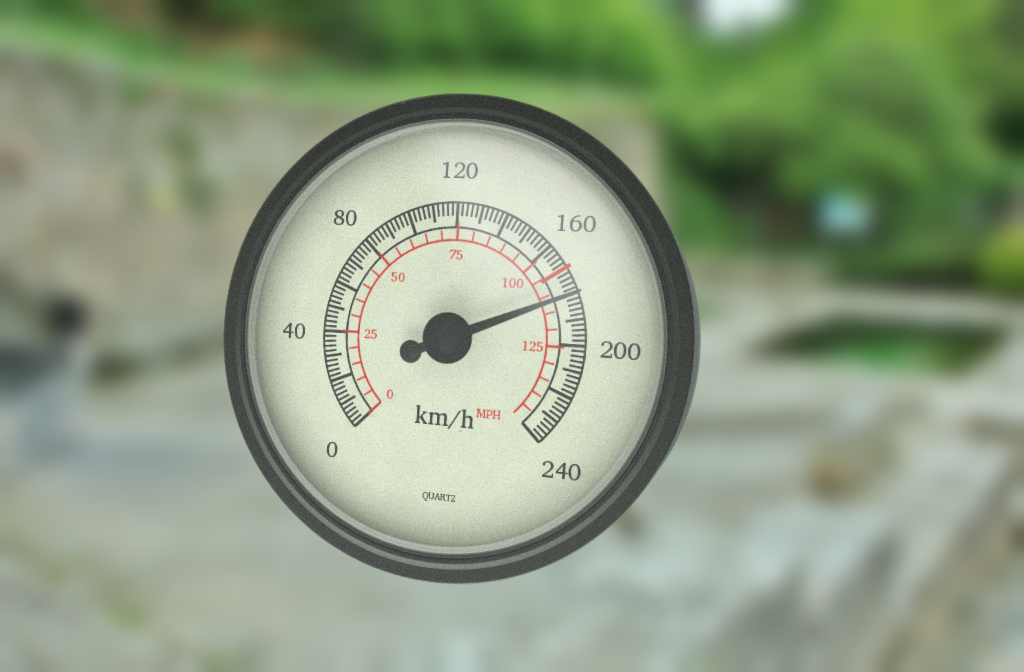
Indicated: 180; km/h
